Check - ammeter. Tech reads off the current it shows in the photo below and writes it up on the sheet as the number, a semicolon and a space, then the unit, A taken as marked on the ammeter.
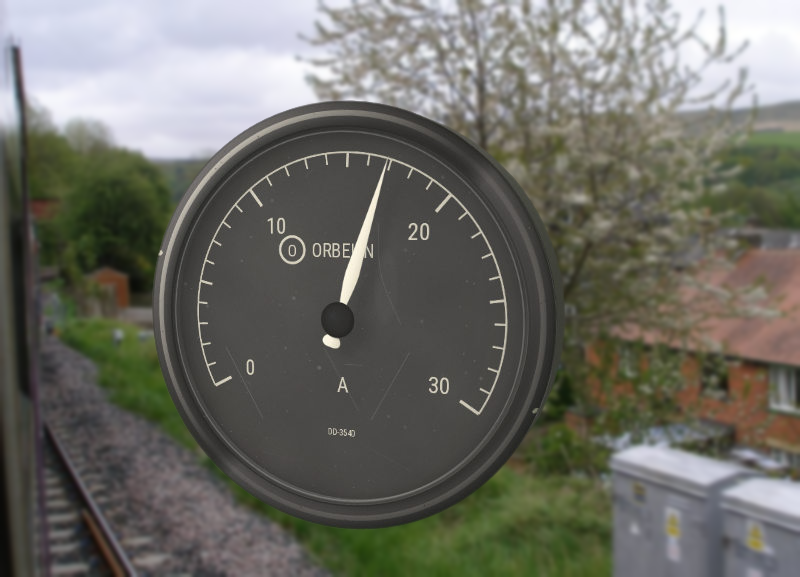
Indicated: 17; A
